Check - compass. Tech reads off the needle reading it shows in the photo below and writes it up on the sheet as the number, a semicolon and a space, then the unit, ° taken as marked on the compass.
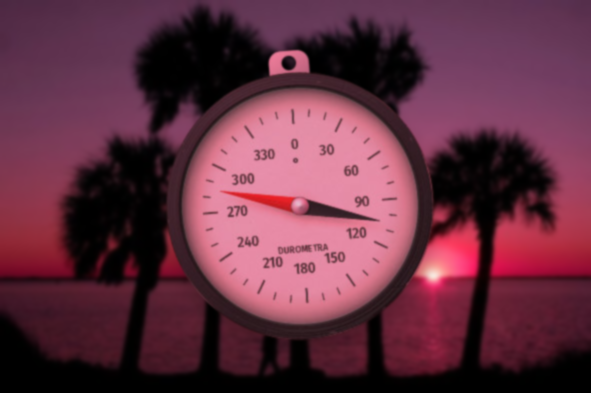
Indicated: 285; °
